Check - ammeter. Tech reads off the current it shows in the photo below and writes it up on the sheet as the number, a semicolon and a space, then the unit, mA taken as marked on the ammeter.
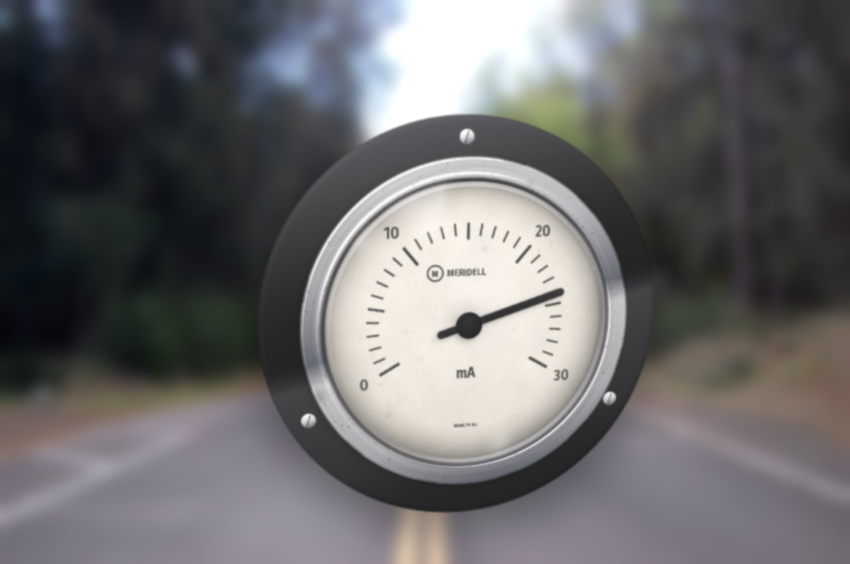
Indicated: 24; mA
